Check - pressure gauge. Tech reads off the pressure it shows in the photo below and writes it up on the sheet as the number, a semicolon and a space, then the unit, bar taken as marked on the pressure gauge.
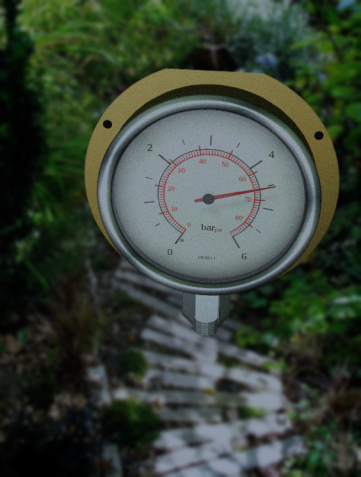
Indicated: 4.5; bar
